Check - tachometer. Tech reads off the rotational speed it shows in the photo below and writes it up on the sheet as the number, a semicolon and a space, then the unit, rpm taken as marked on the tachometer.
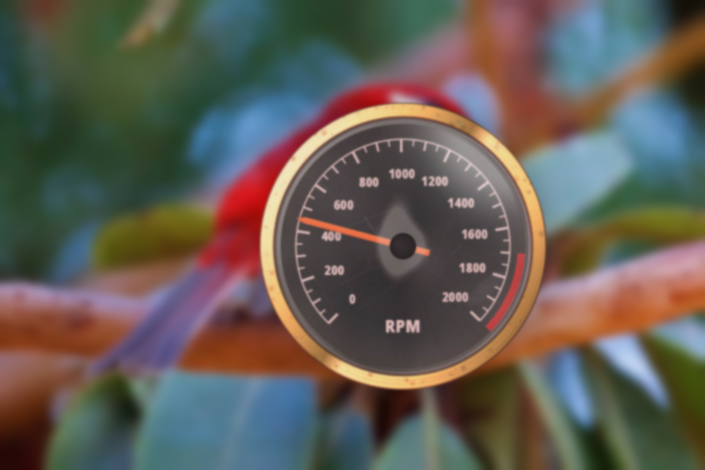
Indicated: 450; rpm
